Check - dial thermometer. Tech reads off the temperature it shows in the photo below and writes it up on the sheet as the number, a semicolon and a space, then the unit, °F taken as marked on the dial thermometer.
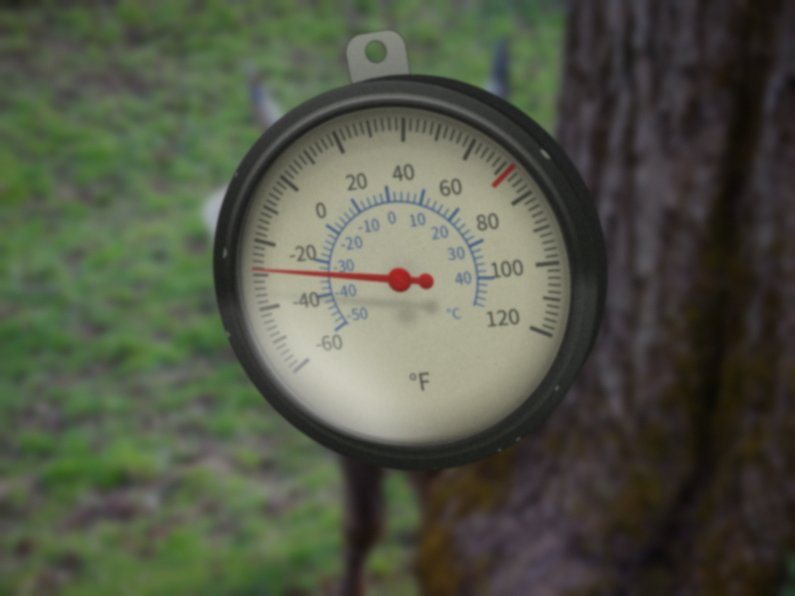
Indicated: -28; °F
